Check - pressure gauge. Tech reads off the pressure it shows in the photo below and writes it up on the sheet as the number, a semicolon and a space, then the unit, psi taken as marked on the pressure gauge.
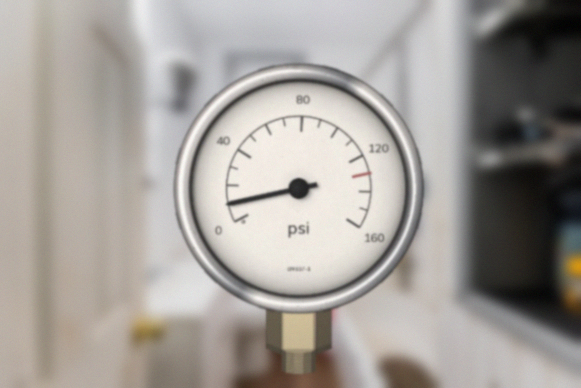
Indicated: 10; psi
